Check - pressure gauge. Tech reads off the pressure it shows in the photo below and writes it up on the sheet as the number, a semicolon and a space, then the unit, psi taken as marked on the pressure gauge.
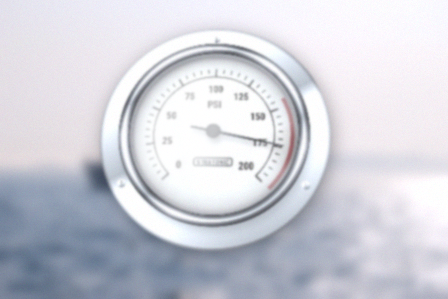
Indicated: 175; psi
